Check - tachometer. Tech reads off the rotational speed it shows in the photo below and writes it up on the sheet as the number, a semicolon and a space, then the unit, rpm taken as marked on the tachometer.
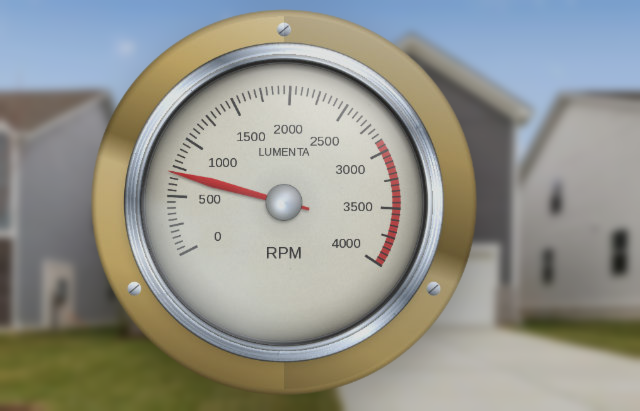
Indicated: 700; rpm
